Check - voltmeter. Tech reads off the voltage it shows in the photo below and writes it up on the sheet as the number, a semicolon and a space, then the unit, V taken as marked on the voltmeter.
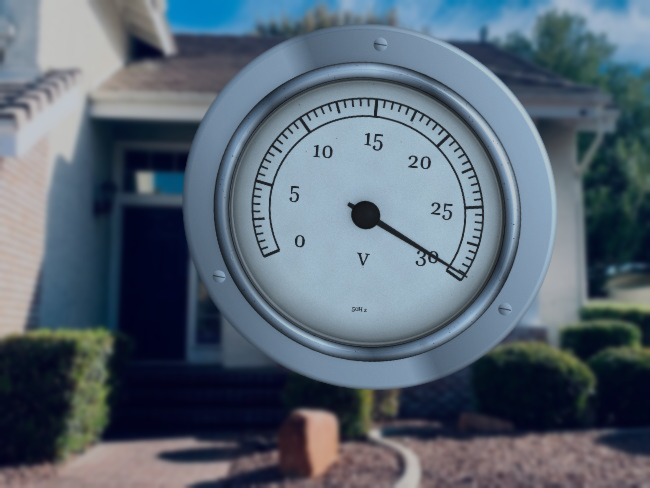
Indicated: 29.5; V
